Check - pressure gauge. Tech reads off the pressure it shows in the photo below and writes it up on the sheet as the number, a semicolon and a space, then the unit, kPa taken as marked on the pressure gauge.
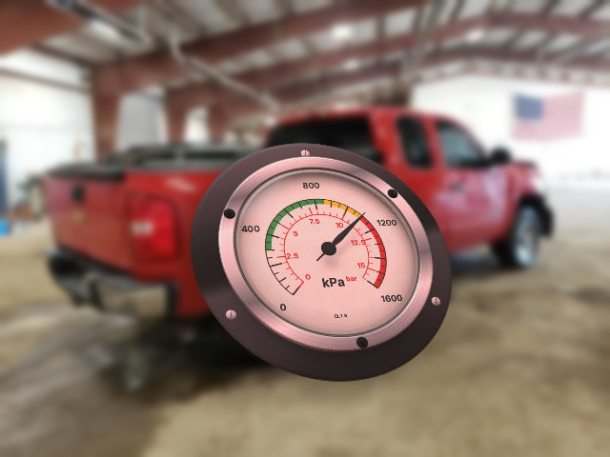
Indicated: 1100; kPa
